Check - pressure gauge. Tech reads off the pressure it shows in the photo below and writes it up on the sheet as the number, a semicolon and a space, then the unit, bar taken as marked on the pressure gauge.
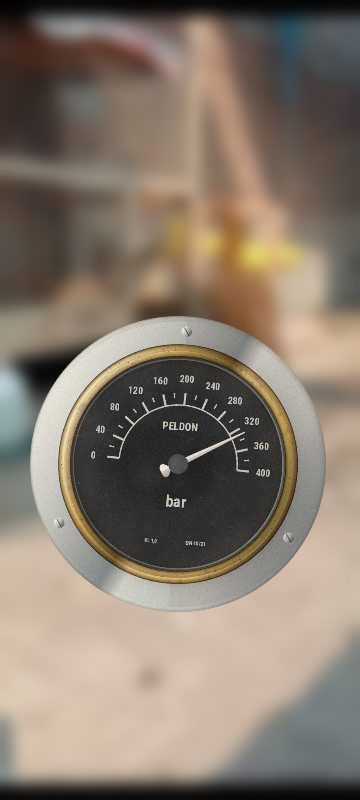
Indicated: 330; bar
